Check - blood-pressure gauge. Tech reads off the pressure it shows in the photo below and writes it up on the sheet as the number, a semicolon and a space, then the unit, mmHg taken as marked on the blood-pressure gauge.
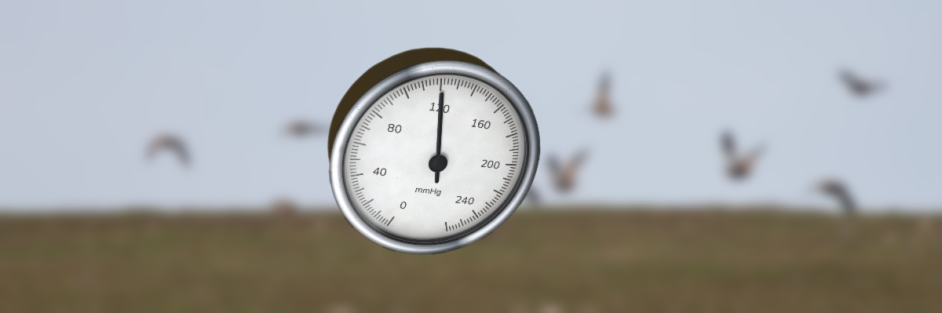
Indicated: 120; mmHg
